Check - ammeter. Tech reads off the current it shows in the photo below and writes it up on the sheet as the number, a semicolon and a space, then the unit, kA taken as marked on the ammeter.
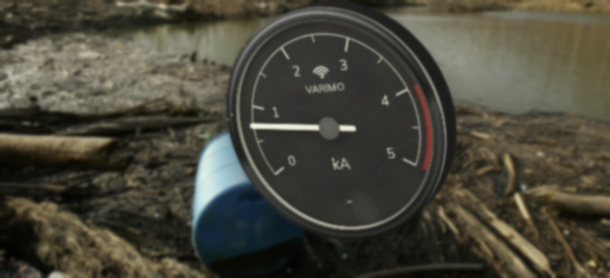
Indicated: 0.75; kA
